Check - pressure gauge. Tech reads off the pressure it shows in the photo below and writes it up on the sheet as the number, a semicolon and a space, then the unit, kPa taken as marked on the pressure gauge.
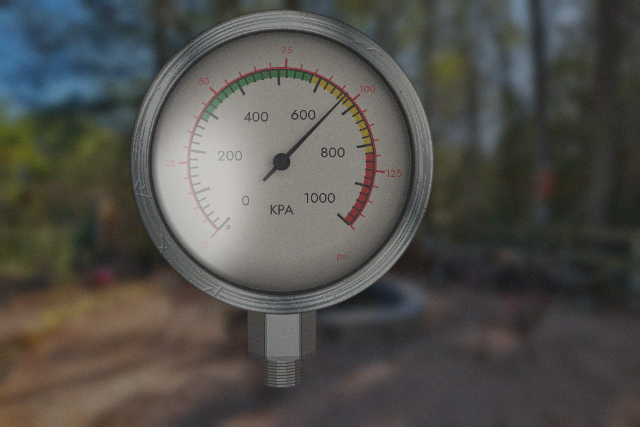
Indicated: 670; kPa
